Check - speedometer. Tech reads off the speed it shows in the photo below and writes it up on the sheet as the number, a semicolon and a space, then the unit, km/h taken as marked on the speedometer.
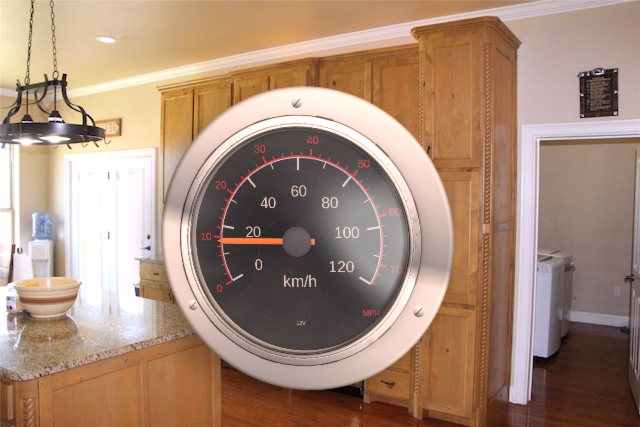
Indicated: 15; km/h
